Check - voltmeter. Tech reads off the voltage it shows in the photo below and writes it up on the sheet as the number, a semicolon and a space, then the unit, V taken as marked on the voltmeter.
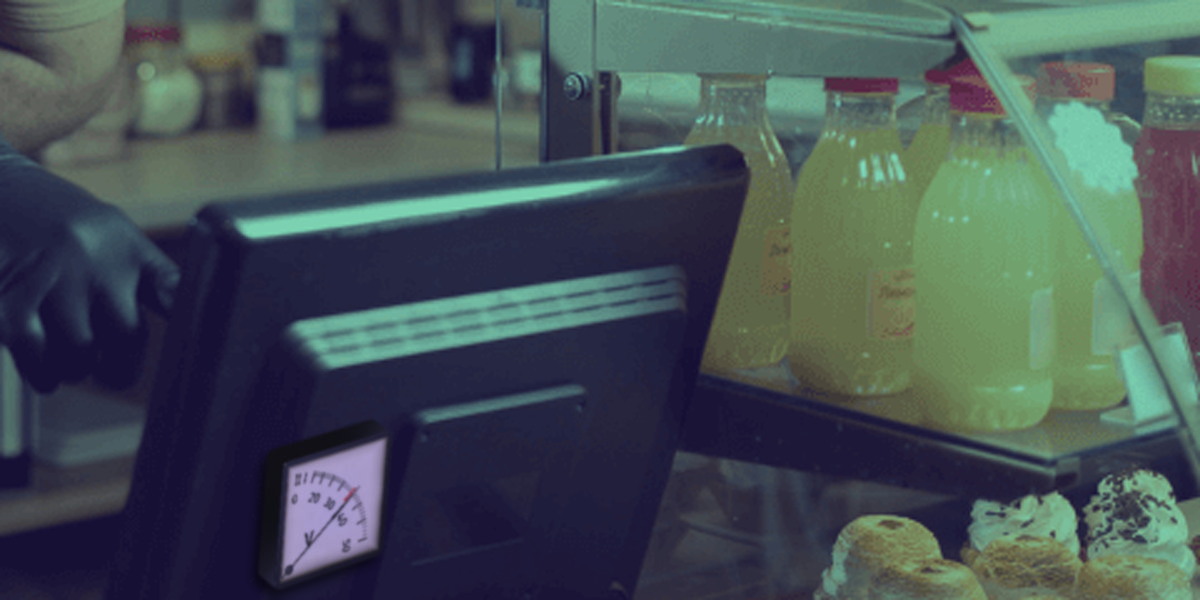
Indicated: 35; V
